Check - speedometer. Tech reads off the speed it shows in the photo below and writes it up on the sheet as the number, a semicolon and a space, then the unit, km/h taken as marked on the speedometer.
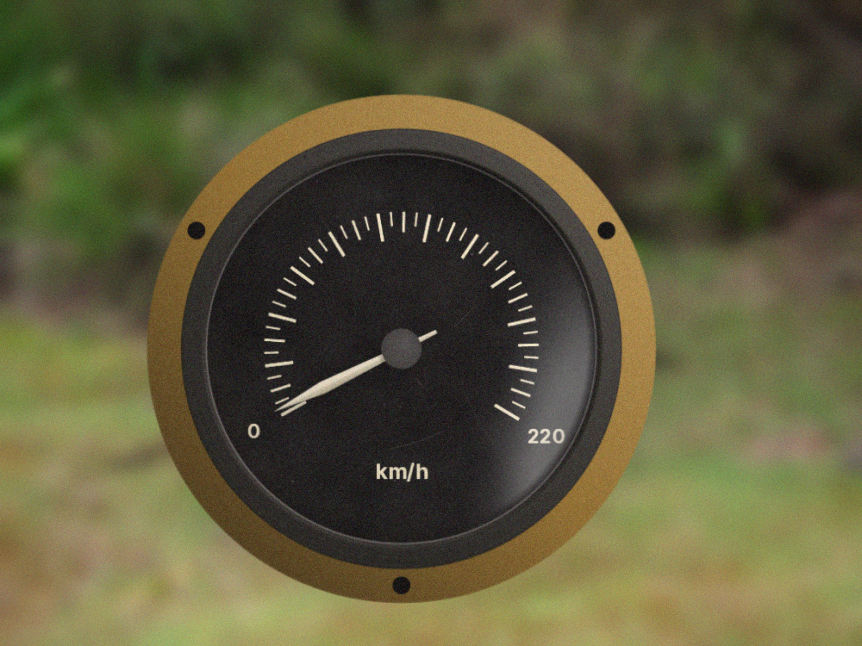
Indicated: 2.5; km/h
